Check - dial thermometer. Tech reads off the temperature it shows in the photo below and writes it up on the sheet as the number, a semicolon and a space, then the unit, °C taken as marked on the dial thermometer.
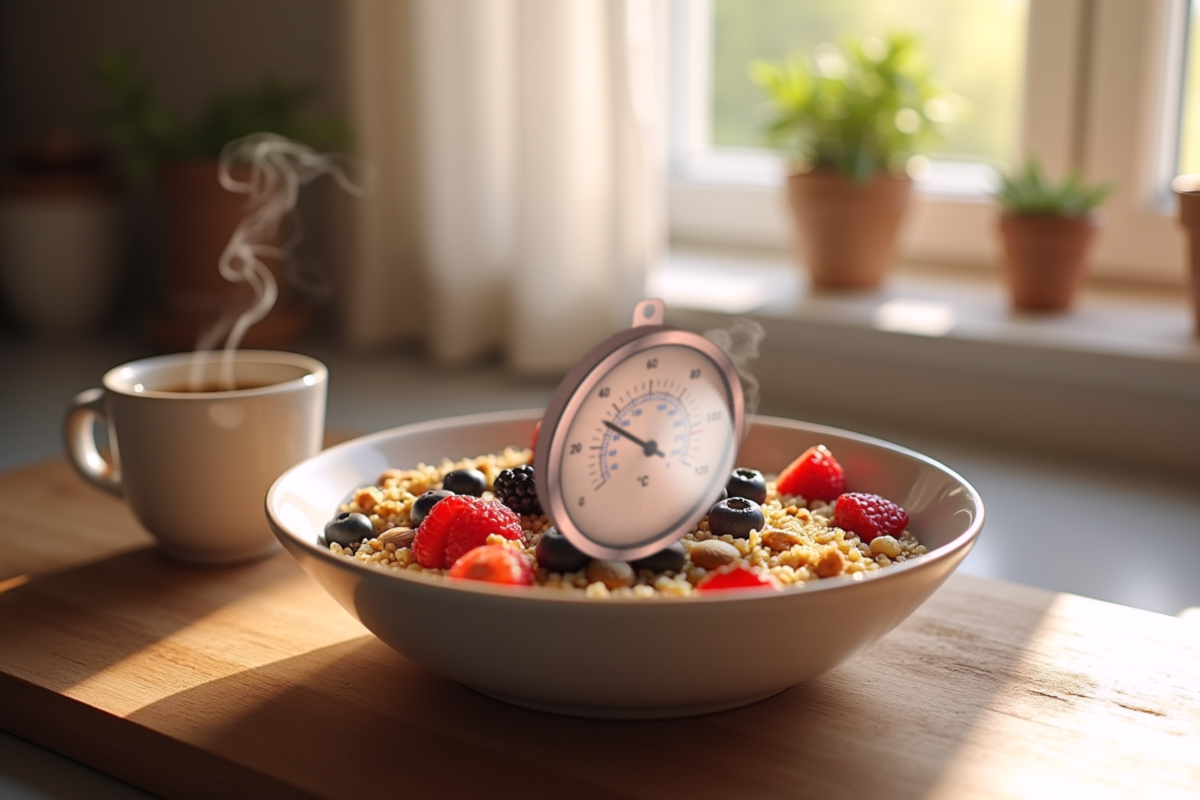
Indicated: 32; °C
